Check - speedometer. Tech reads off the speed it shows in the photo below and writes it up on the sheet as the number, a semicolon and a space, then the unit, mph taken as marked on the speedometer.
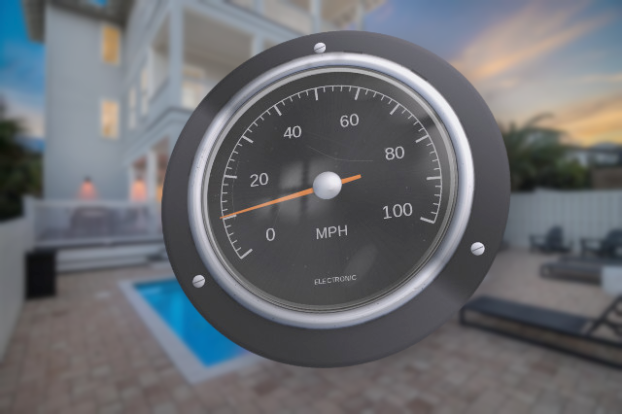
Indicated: 10; mph
